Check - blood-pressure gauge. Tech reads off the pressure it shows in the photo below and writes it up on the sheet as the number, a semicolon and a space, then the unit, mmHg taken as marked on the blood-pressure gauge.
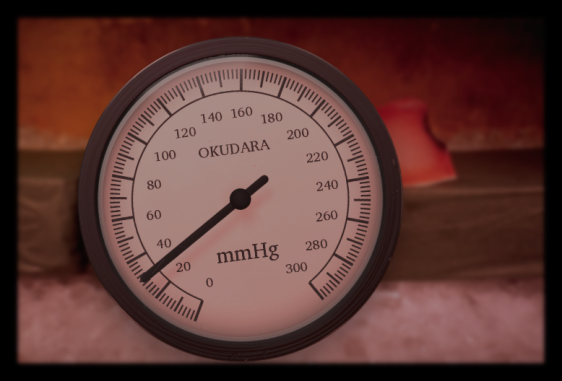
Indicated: 30; mmHg
